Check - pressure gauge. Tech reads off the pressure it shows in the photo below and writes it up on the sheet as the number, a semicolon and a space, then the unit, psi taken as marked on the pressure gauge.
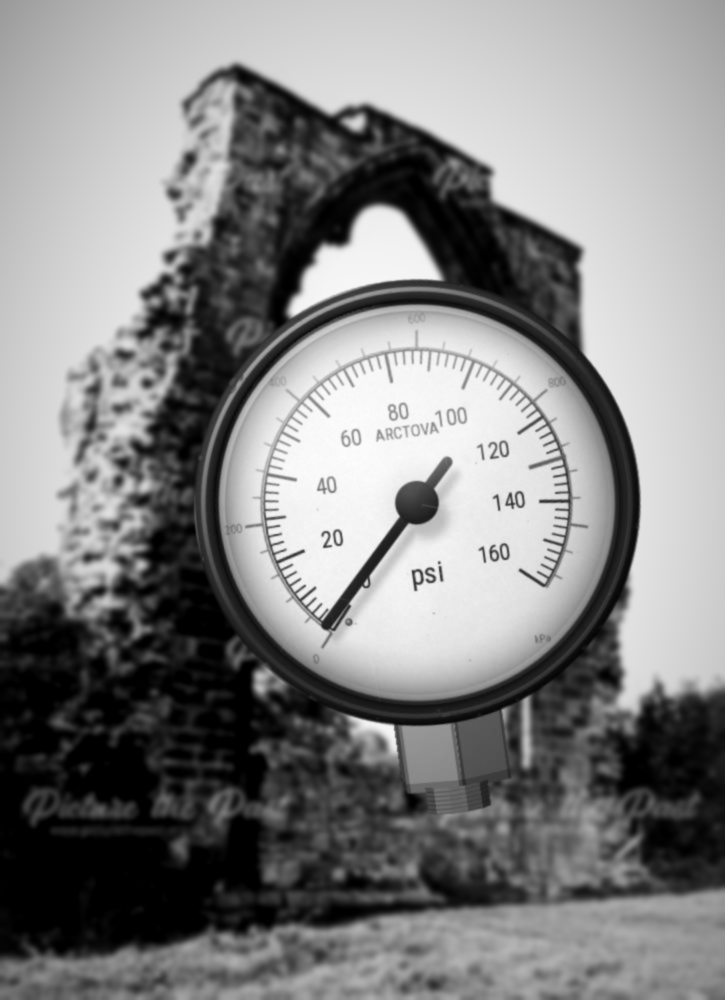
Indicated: 2; psi
